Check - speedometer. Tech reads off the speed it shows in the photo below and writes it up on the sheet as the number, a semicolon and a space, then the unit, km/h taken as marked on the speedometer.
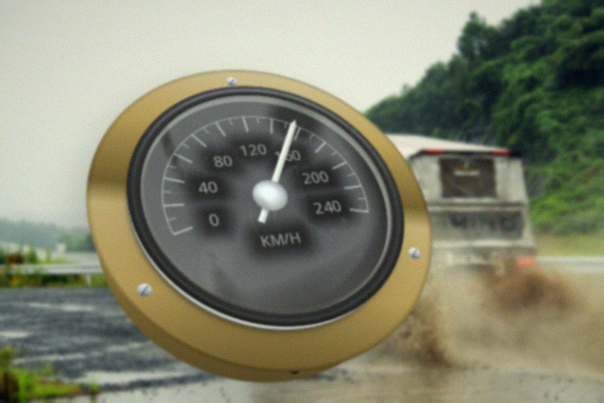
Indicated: 155; km/h
